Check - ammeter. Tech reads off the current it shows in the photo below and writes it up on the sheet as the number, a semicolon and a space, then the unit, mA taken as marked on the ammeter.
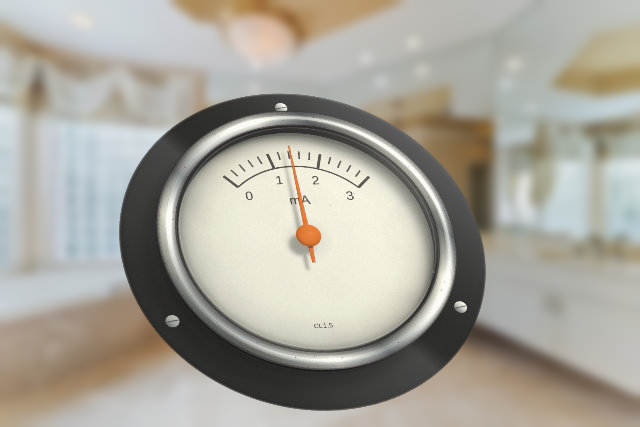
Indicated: 1.4; mA
